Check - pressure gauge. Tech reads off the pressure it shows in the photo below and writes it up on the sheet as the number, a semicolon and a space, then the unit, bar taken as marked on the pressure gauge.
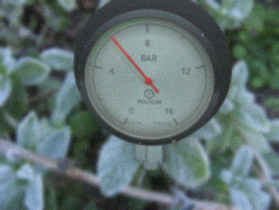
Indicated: 6; bar
